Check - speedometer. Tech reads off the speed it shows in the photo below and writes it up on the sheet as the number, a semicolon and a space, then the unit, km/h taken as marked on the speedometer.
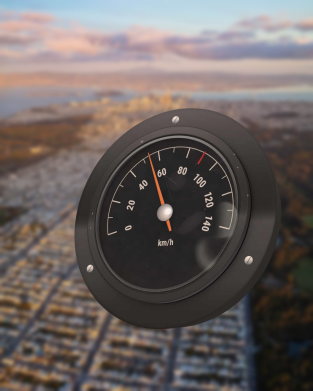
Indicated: 55; km/h
